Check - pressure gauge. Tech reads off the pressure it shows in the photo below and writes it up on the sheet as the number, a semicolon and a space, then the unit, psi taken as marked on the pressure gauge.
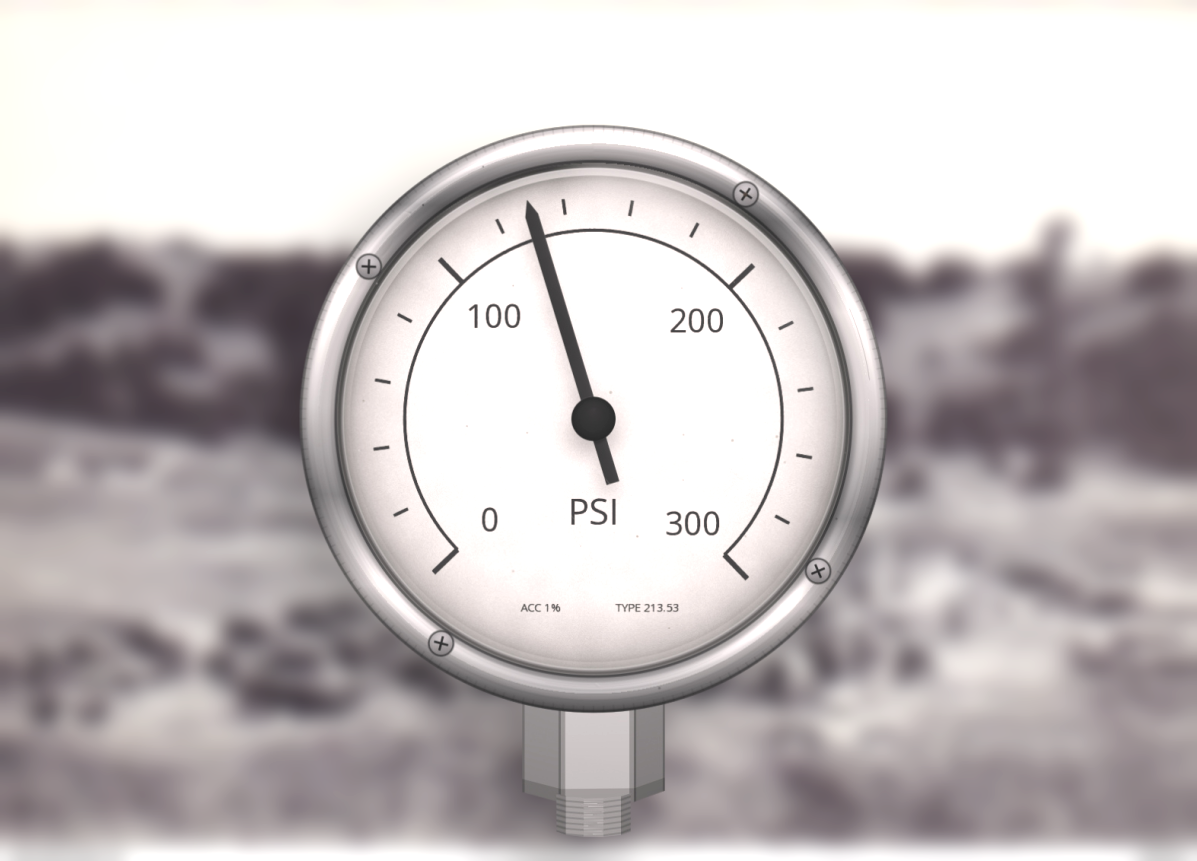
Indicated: 130; psi
